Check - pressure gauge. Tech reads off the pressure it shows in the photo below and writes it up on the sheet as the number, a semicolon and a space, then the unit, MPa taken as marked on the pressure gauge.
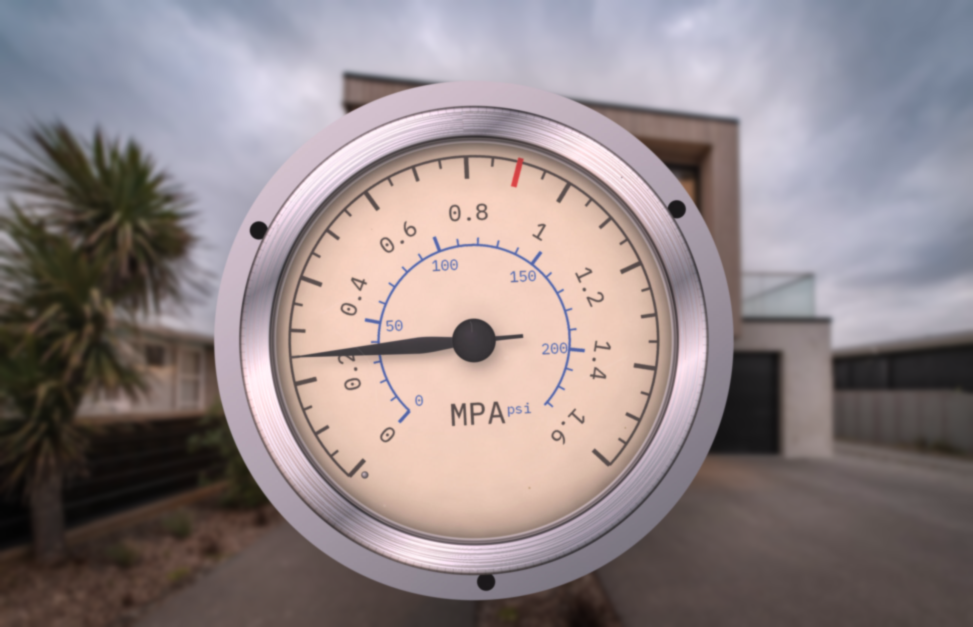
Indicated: 0.25; MPa
